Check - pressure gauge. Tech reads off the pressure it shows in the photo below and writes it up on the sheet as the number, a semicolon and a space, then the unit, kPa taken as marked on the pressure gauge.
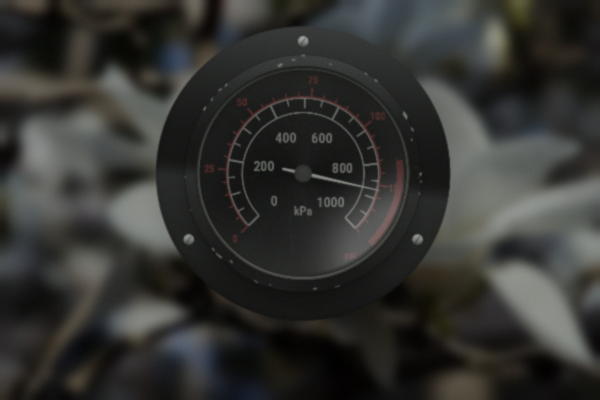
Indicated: 875; kPa
